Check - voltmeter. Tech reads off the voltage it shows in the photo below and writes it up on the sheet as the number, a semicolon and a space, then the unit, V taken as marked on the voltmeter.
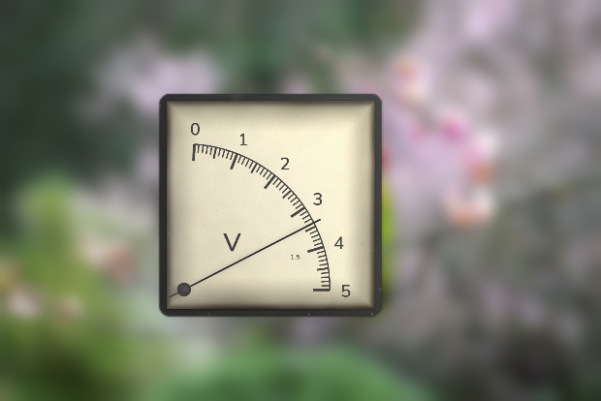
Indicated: 3.4; V
